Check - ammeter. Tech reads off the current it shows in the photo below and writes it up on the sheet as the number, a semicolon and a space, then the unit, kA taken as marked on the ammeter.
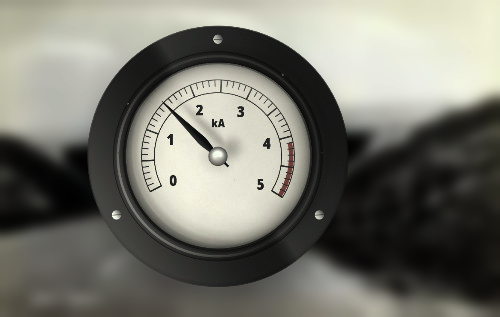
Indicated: 1.5; kA
